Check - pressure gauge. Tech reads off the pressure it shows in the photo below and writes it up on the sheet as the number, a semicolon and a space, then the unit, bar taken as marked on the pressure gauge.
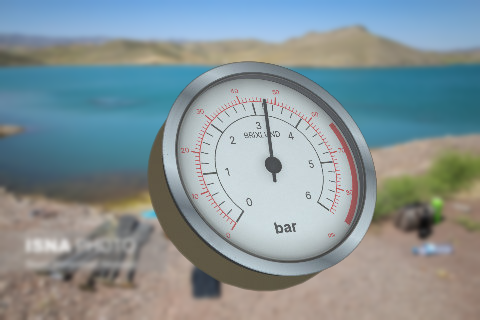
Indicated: 3.2; bar
